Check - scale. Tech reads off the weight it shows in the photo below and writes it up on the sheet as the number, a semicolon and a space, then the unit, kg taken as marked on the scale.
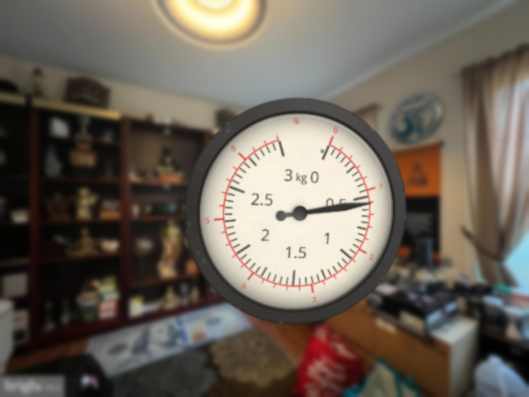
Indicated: 0.55; kg
